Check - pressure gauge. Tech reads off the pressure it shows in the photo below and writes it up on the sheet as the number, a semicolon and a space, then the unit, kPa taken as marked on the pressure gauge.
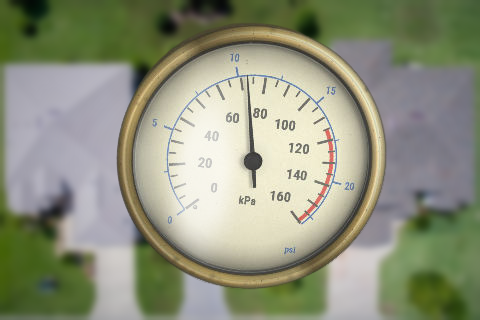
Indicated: 72.5; kPa
